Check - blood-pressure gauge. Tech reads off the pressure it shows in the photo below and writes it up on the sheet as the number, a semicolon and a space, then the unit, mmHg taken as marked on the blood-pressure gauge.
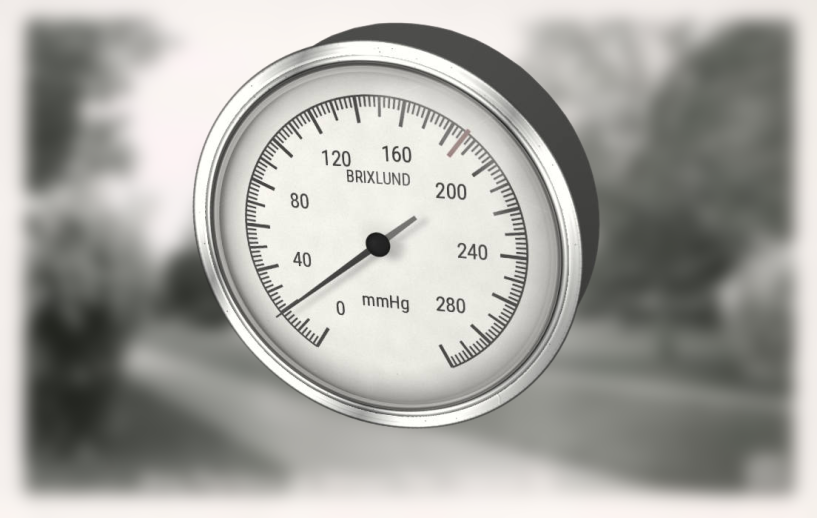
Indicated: 20; mmHg
